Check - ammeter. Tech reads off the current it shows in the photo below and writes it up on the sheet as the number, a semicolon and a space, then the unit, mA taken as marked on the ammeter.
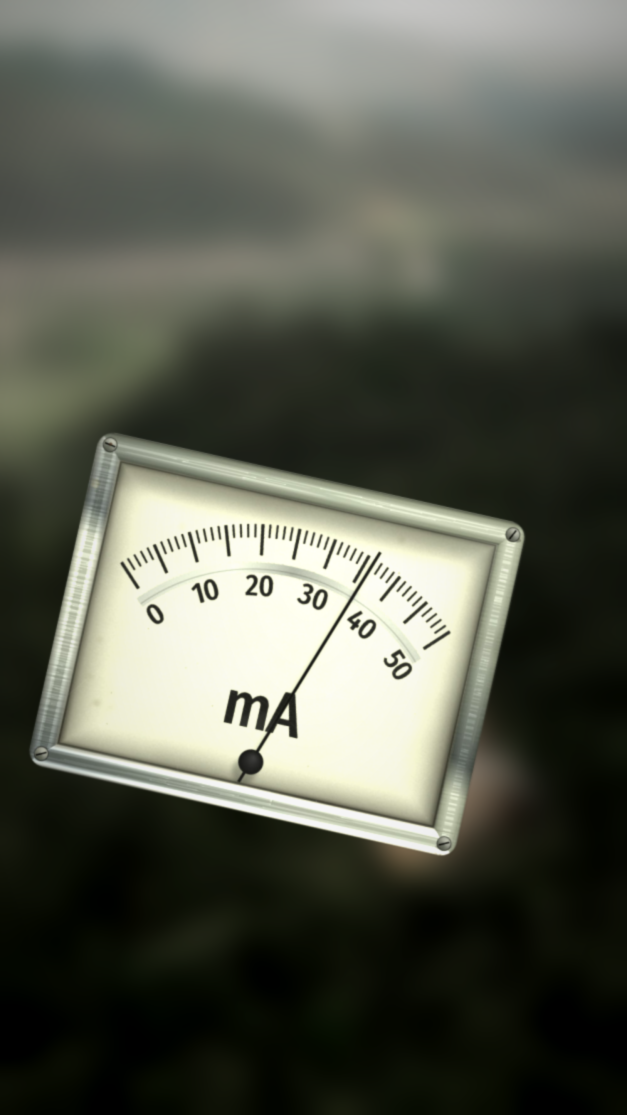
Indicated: 36; mA
